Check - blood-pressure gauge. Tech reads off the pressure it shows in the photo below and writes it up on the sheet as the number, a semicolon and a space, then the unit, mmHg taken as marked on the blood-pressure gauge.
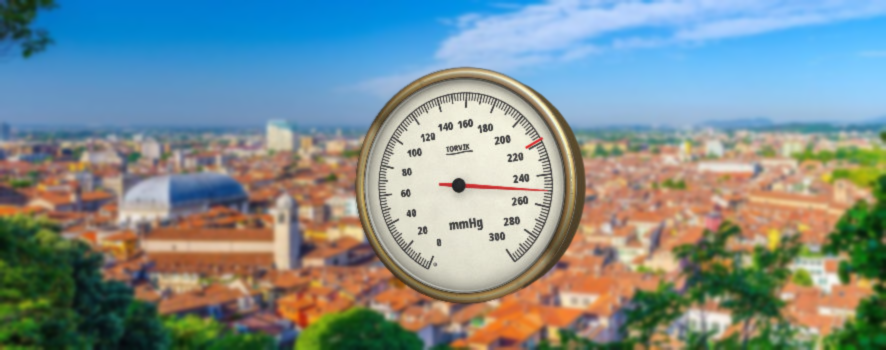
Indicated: 250; mmHg
